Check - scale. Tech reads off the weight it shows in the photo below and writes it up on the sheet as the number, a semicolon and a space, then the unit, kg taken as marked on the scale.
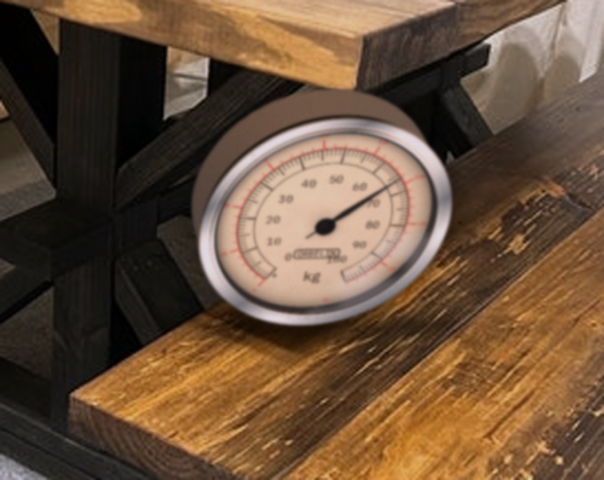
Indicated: 65; kg
